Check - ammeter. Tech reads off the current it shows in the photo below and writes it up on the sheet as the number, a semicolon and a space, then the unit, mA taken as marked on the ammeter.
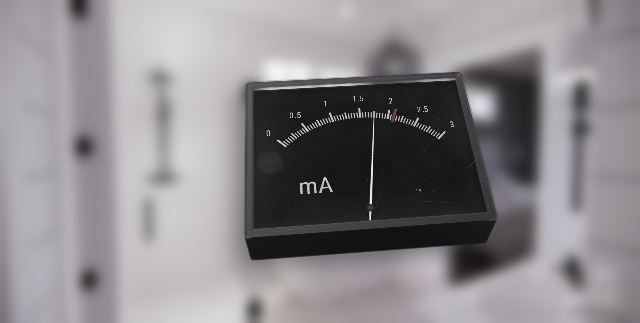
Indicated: 1.75; mA
